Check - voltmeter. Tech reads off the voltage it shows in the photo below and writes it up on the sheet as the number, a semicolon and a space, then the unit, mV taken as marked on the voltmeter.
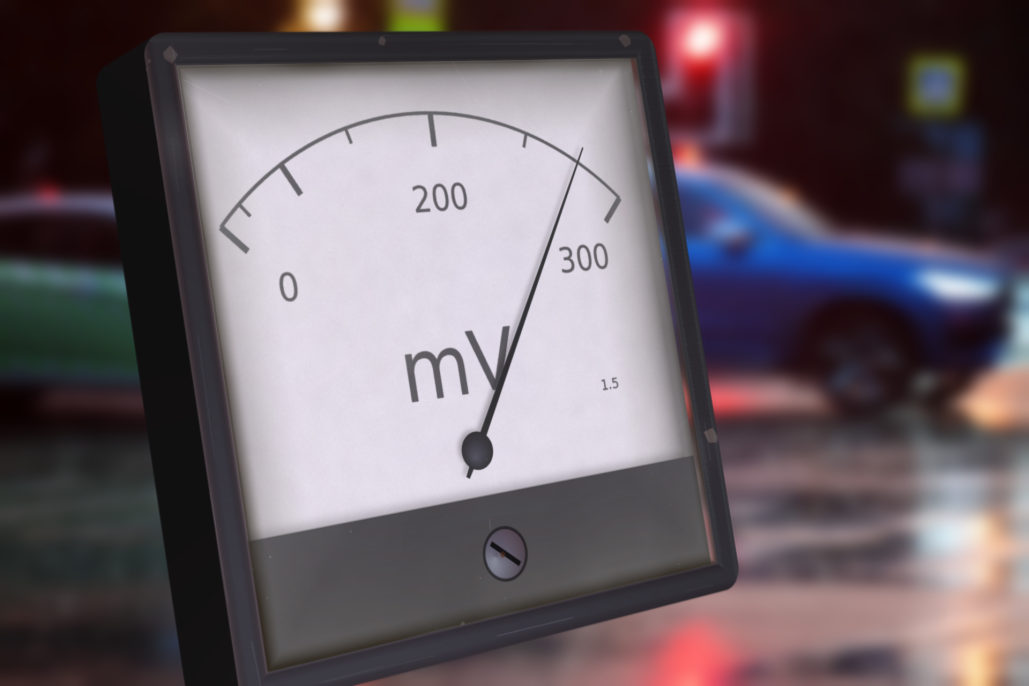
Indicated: 275; mV
